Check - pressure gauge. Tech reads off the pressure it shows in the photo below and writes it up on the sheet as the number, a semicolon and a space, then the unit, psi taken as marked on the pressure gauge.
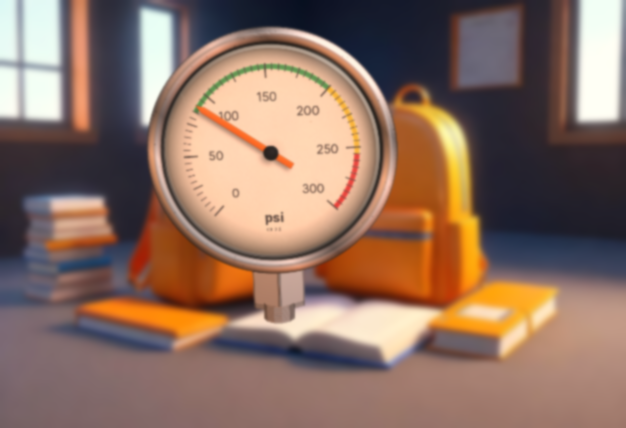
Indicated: 90; psi
